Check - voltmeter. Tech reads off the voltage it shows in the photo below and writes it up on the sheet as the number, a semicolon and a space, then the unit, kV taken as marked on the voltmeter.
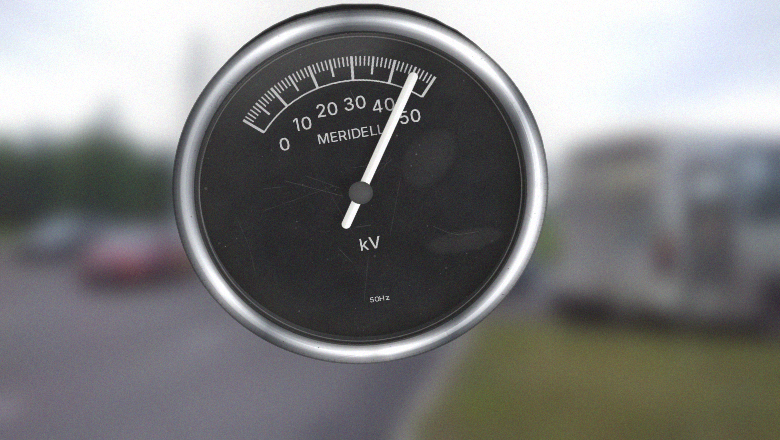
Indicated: 45; kV
